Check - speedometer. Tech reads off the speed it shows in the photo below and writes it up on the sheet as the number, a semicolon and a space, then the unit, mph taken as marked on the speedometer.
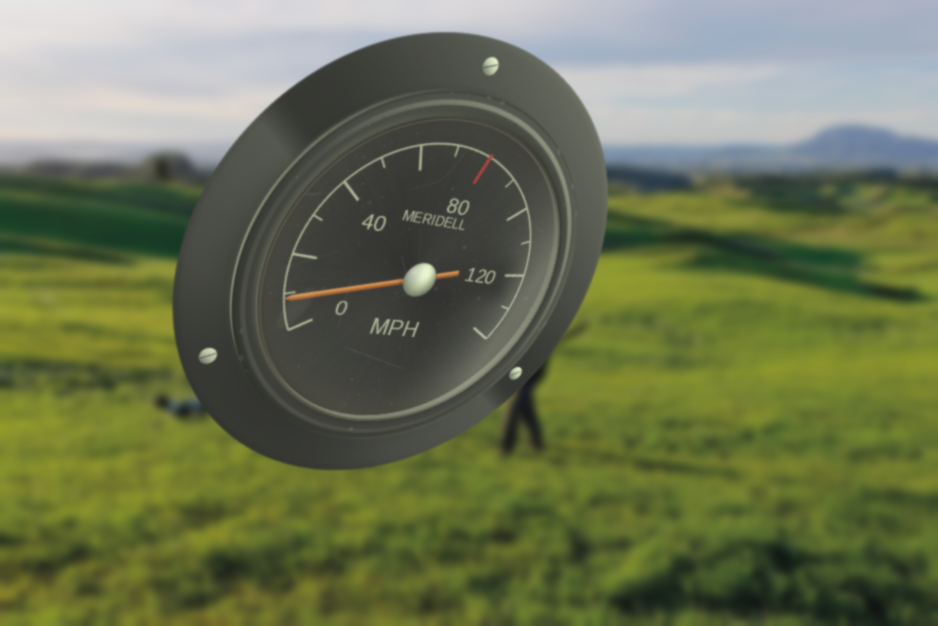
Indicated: 10; mph
